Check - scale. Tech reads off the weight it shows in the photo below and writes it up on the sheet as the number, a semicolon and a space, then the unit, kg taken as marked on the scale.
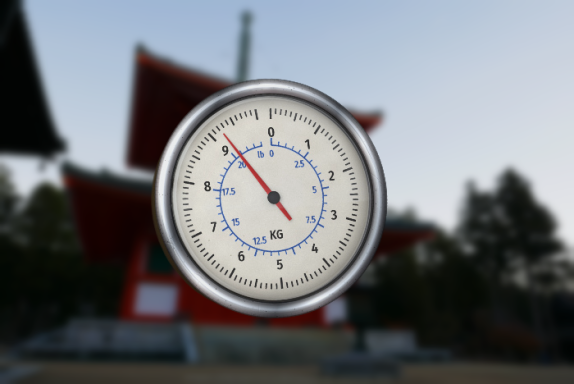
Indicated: 9.2; kg
